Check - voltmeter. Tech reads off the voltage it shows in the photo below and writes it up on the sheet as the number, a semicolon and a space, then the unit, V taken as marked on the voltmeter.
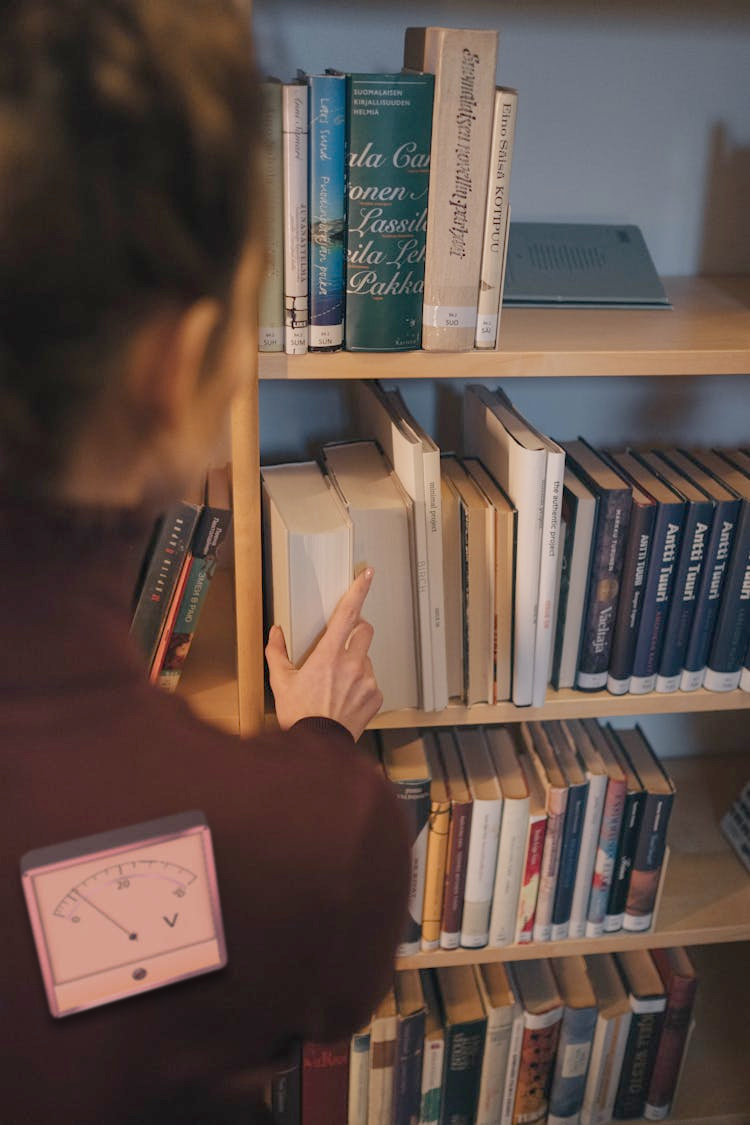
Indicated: 12; V
